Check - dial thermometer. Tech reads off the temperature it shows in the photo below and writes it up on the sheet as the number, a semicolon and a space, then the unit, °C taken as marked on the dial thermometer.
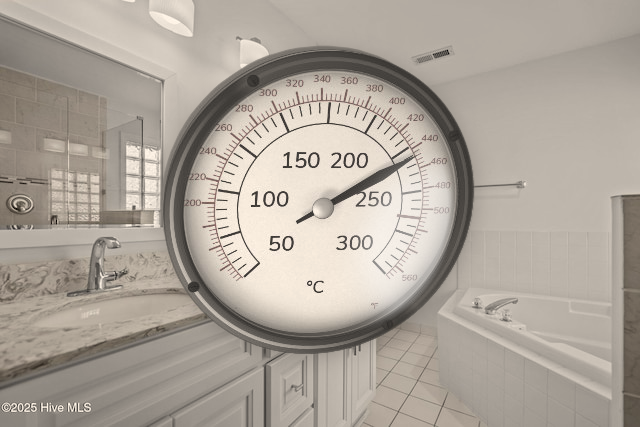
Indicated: 230; °C
